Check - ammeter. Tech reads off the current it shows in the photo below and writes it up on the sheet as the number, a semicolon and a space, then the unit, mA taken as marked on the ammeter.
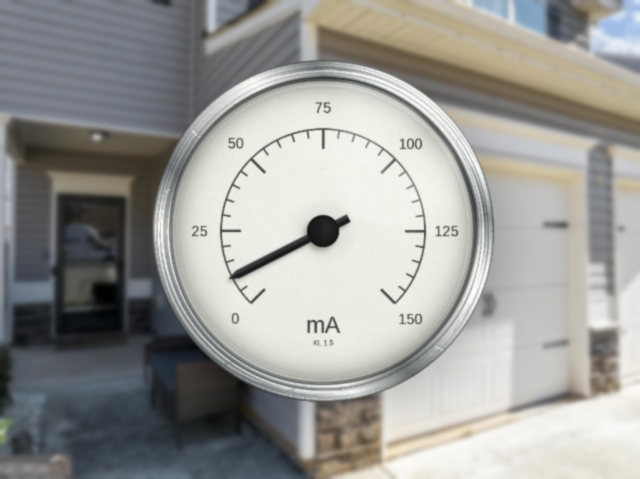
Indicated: 10; mA
